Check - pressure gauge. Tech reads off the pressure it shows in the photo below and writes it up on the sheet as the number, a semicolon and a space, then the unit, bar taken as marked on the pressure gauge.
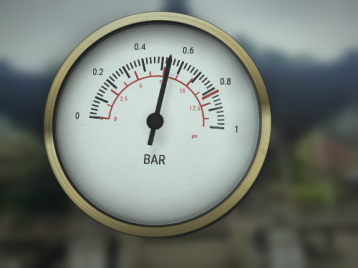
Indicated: 0.54; bar
